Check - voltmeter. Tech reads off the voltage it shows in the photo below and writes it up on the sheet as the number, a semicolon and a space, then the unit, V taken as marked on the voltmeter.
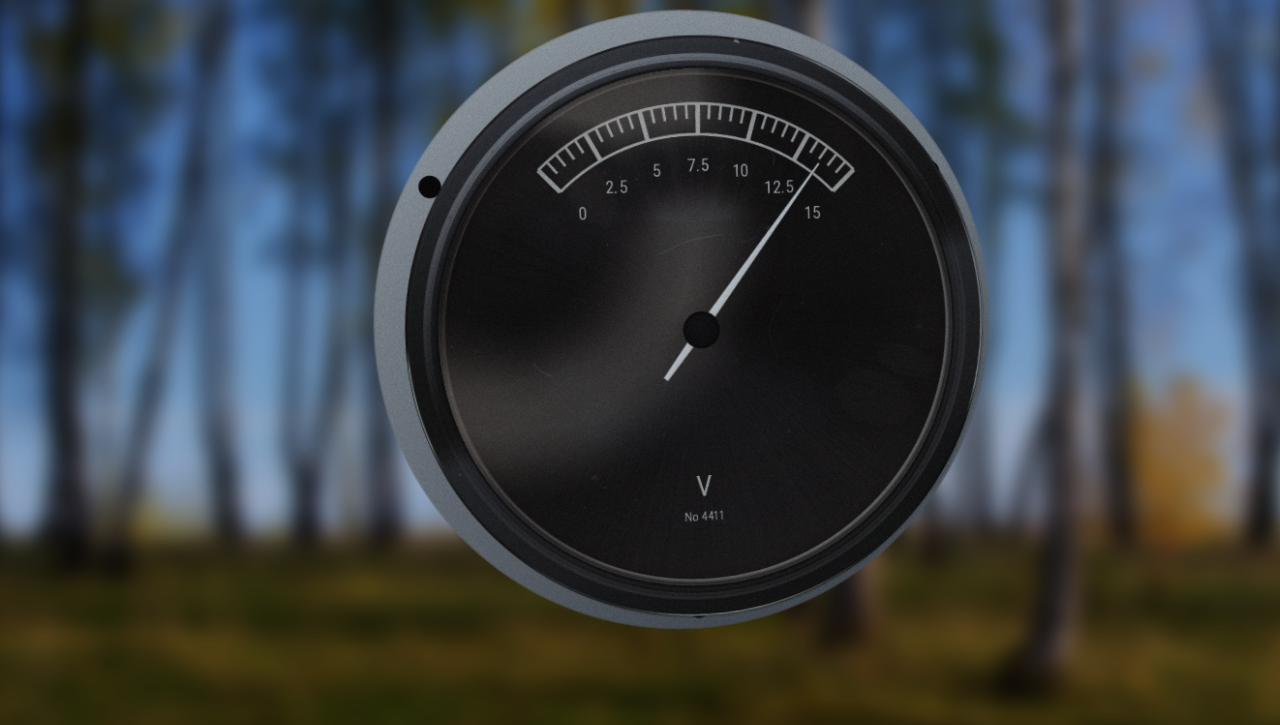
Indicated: 13.5; V
